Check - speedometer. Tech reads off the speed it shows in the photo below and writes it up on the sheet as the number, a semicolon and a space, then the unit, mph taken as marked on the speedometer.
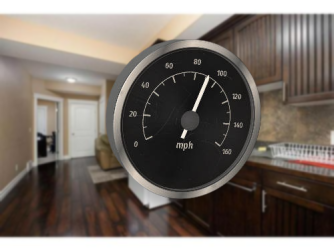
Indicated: 90; mph
